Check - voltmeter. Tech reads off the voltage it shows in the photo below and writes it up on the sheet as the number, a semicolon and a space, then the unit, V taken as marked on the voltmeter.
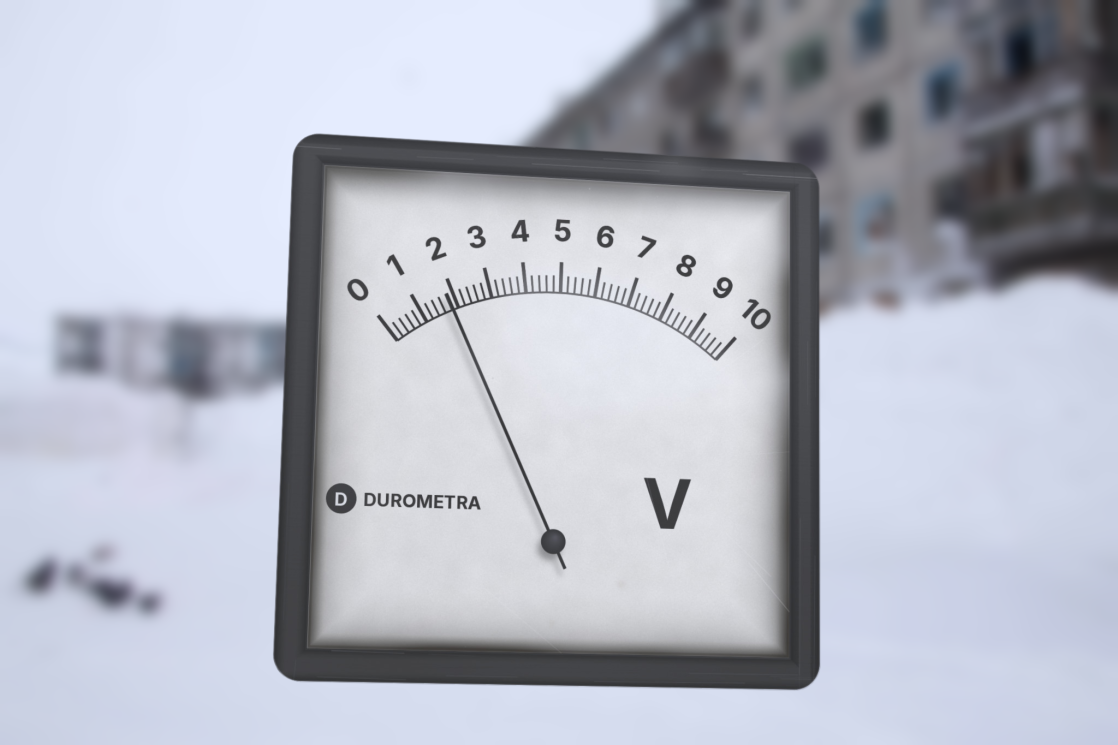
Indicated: 1.8; V
